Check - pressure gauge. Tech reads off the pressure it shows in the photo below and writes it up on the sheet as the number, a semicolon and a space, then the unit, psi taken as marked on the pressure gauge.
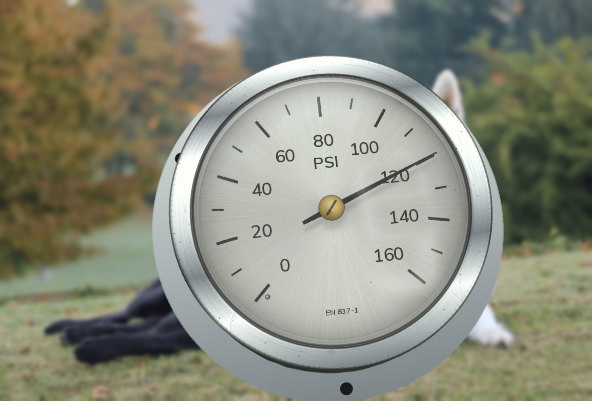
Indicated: 120; psi
